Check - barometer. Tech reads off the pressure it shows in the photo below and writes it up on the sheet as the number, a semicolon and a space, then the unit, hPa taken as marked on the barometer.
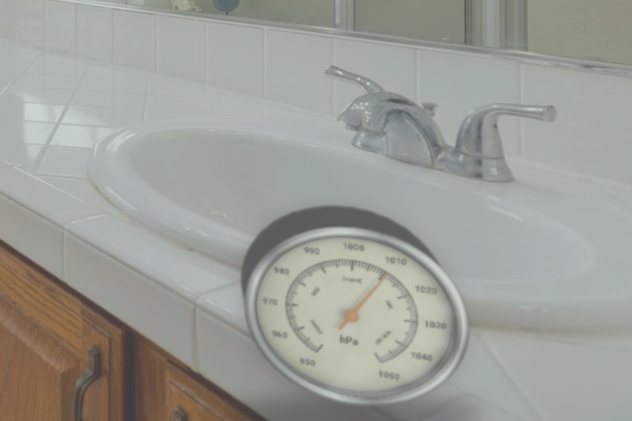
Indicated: 1010; hPa
